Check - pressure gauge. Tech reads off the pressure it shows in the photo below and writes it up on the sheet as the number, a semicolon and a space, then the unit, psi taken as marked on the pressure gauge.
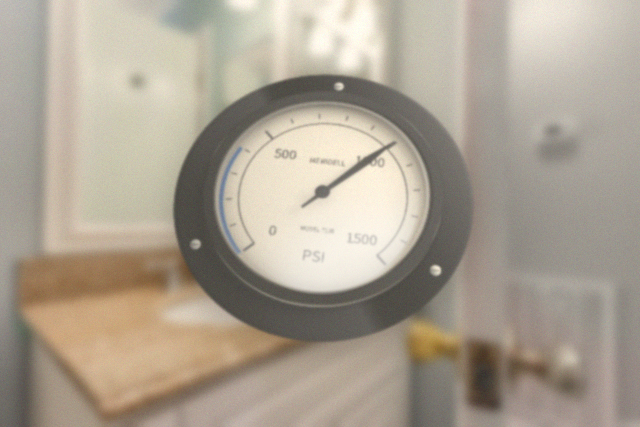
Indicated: 1000; psi
